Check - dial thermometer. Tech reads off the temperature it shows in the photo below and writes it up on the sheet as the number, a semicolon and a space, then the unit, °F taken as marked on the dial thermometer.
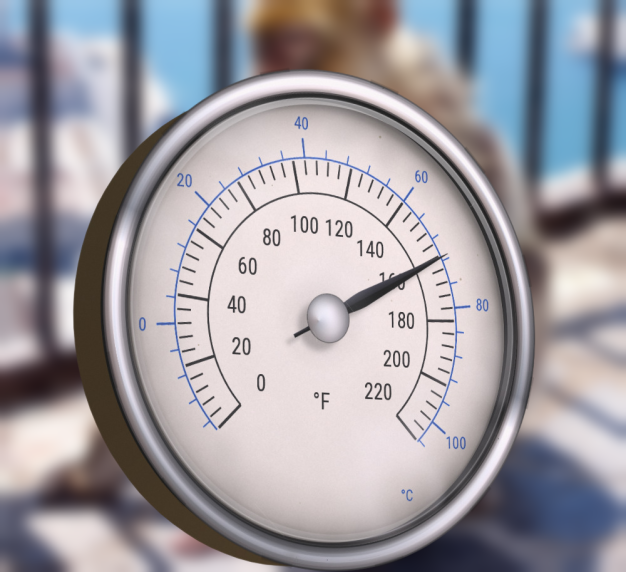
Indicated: 160; °F
